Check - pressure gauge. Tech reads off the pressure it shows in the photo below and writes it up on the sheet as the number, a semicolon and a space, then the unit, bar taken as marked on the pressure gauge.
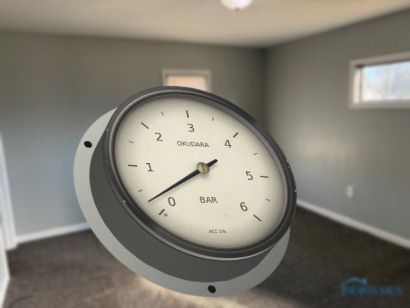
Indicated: 0.25; bar
